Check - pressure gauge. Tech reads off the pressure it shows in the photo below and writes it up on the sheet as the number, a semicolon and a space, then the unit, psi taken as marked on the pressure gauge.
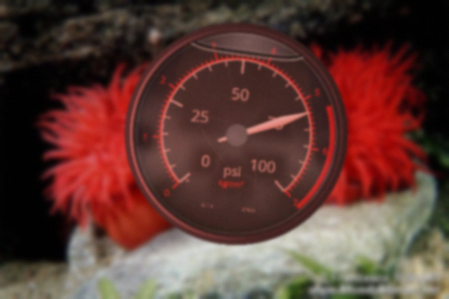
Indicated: 75; psi
